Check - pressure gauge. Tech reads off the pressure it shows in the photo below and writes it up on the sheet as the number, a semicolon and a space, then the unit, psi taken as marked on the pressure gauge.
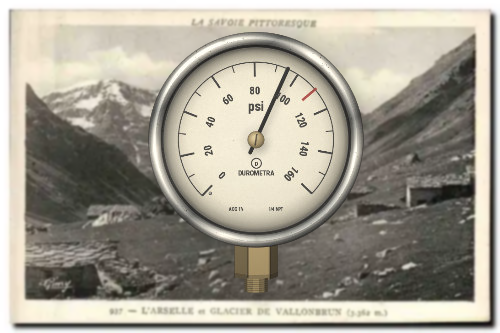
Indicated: 95; psi
